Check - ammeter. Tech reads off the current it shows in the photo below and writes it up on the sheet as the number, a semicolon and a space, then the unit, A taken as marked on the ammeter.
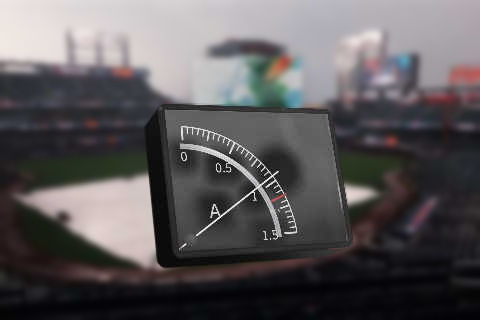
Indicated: 0.95; A
